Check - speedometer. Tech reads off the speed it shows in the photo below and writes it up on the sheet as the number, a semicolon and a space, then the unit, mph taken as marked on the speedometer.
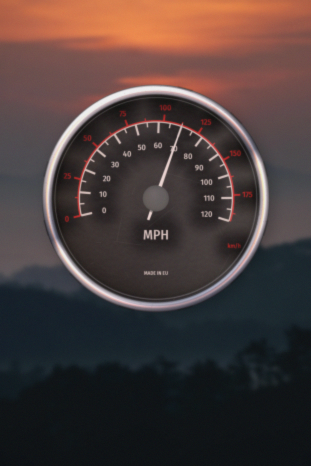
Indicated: 70; mph
